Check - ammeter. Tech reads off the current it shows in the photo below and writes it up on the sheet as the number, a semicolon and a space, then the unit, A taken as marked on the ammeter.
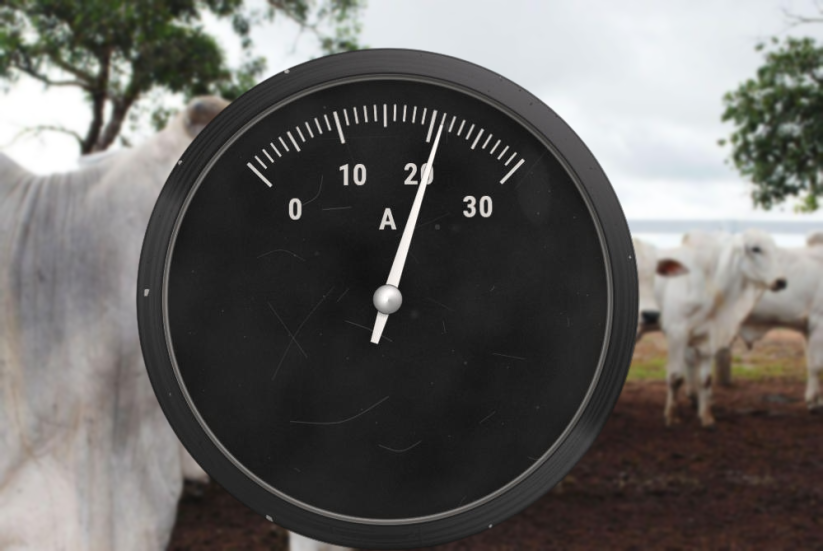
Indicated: 21; A
